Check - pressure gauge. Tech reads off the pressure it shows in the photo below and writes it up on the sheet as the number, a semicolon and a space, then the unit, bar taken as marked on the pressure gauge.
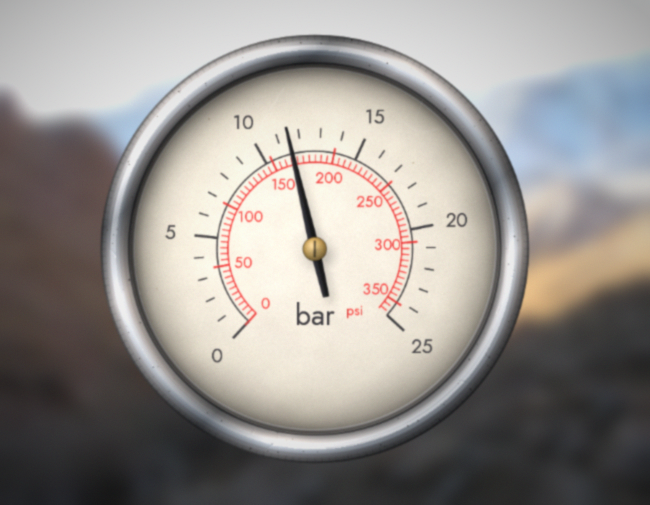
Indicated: 11.5; bar
